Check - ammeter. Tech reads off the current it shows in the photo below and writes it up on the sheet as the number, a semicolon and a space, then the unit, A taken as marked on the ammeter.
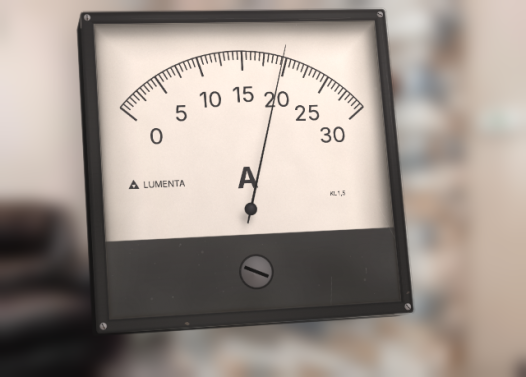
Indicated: 19.5; A
